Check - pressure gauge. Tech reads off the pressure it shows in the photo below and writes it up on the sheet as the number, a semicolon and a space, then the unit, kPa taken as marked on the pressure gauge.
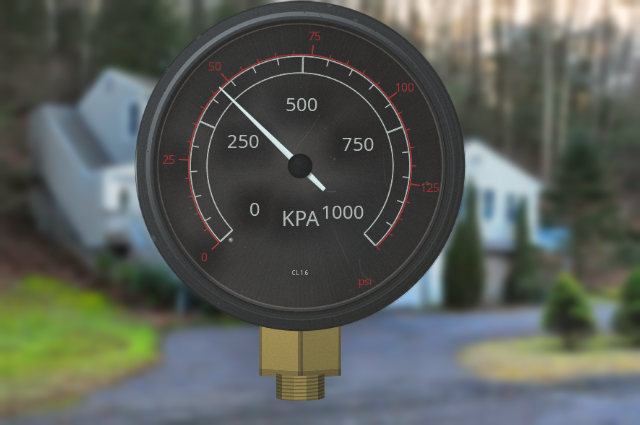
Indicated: 325; kPa
